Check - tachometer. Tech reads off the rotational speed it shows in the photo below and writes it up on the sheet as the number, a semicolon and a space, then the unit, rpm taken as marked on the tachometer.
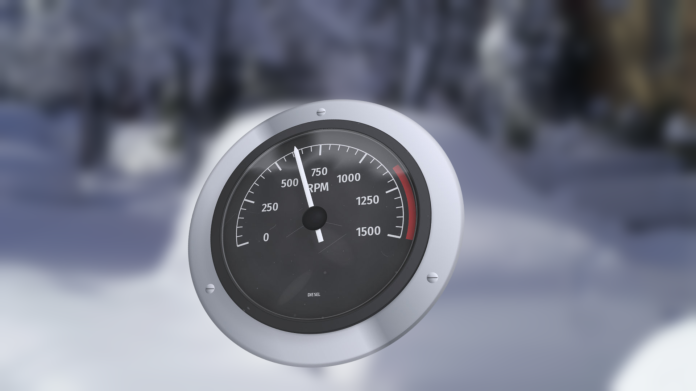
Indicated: 625; rpm
